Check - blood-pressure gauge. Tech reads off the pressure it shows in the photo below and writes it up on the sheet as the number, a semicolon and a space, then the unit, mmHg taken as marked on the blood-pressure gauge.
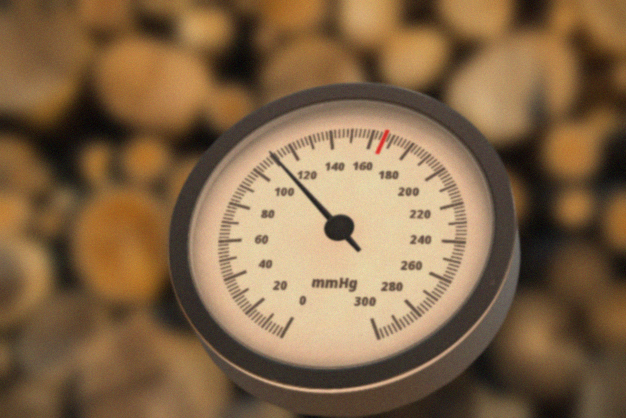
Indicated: 110; mmHg
